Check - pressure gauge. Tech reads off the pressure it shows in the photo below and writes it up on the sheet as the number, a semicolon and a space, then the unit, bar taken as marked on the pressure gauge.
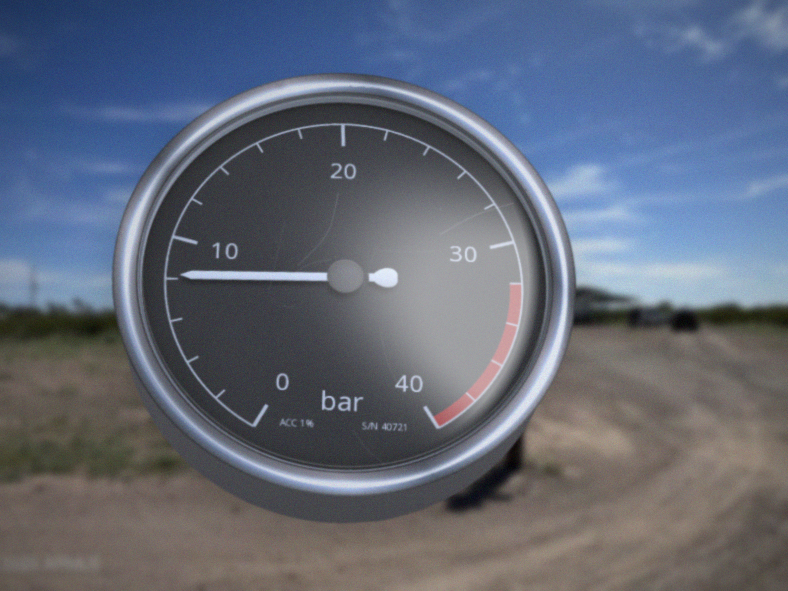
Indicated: 8; bar
